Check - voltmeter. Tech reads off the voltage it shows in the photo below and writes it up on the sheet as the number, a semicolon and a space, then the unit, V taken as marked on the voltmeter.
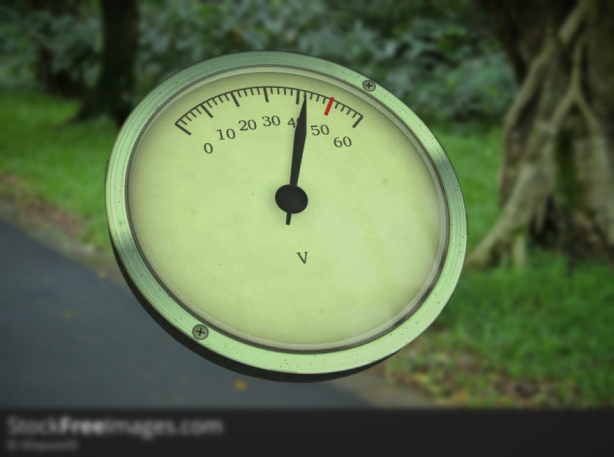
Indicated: 42; V
